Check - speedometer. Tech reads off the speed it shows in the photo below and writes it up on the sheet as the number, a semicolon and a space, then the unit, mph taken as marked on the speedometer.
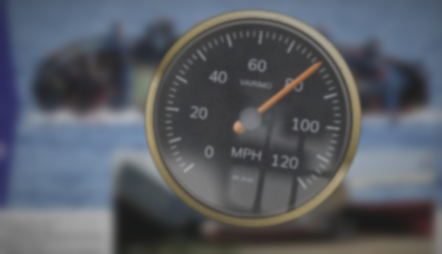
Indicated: 80; mph
